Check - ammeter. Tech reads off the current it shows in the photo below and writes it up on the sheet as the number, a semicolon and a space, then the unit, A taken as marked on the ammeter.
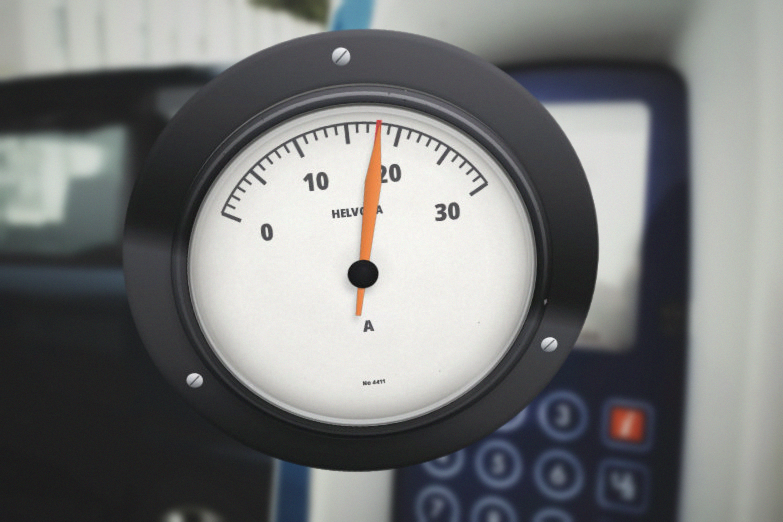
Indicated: 18; A
